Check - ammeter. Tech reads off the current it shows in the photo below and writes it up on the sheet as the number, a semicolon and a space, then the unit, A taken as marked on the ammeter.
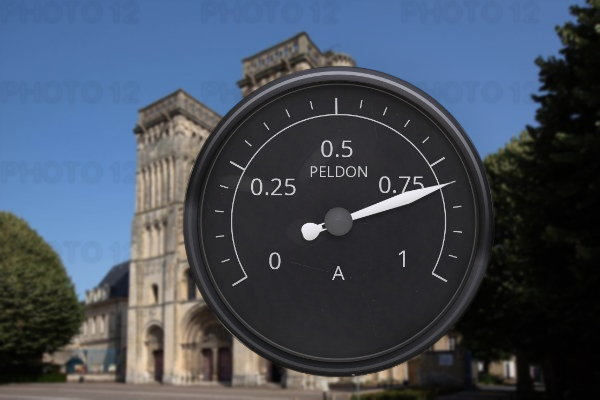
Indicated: 0.8; A
